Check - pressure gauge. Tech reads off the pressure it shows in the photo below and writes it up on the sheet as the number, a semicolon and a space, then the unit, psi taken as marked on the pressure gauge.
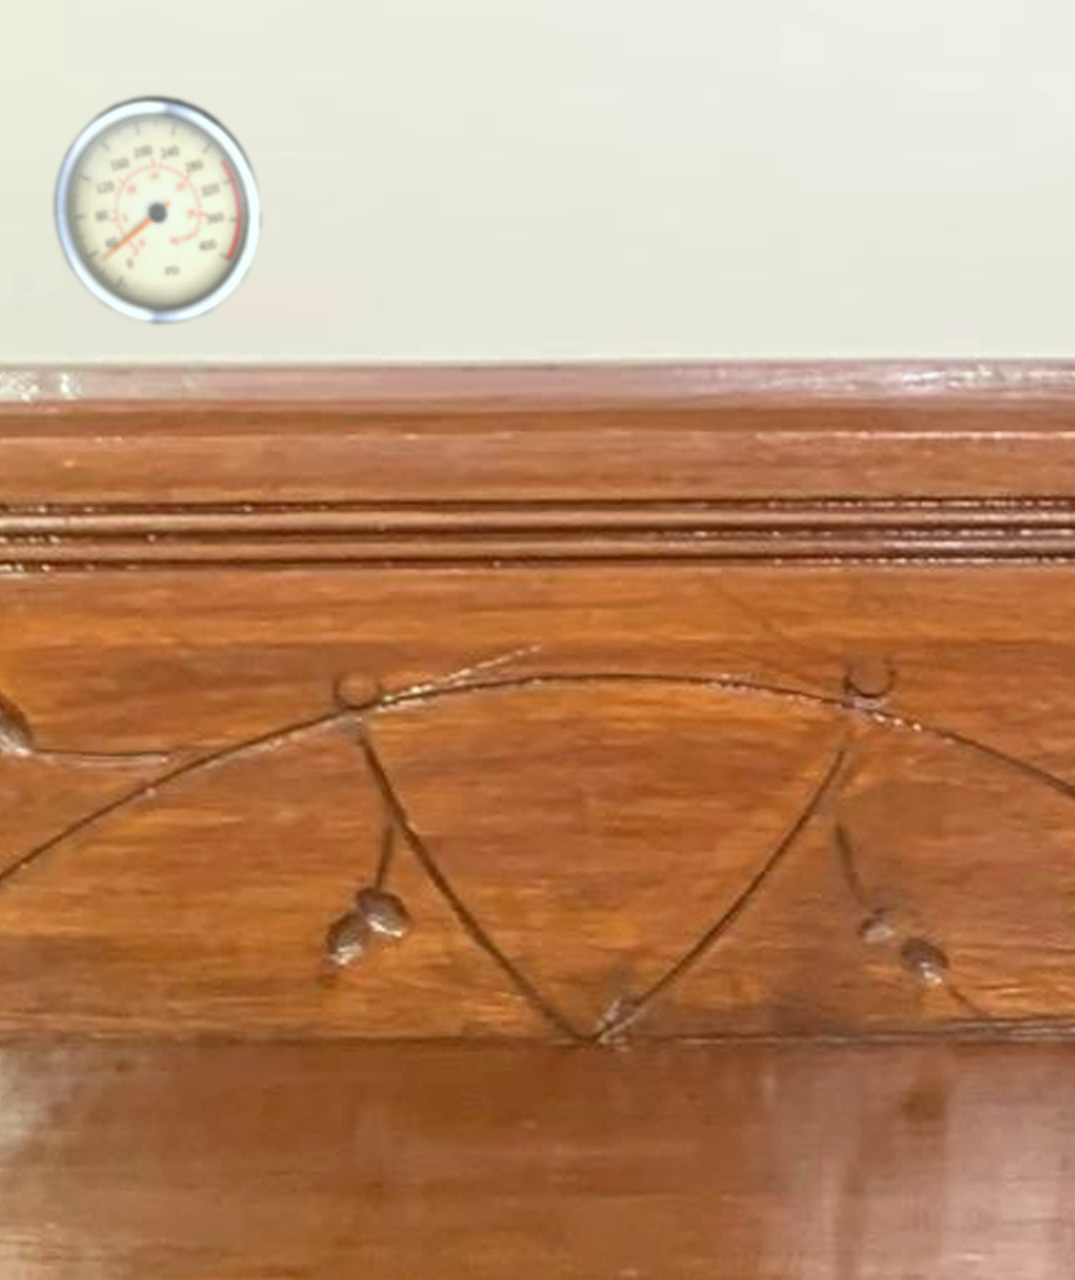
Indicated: 30; psi
